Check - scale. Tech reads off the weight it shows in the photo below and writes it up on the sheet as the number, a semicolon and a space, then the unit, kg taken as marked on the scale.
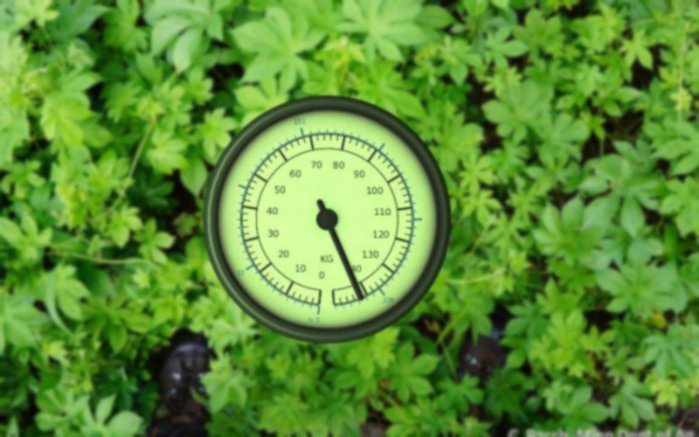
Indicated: 142; kg
